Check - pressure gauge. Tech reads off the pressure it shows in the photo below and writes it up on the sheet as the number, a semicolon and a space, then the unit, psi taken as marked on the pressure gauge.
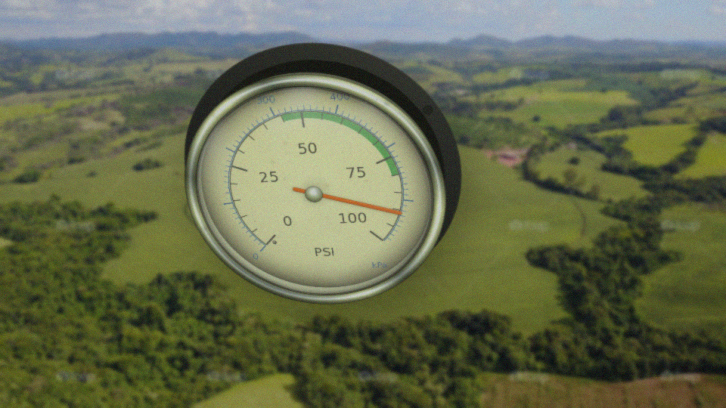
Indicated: 90; psi
